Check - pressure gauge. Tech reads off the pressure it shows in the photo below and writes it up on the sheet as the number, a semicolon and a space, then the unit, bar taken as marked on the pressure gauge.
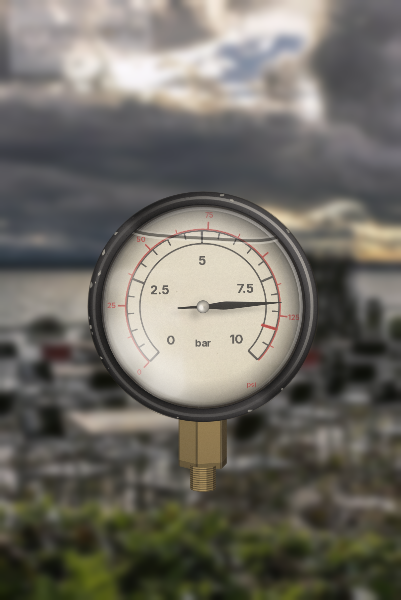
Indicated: 8.25; bar
